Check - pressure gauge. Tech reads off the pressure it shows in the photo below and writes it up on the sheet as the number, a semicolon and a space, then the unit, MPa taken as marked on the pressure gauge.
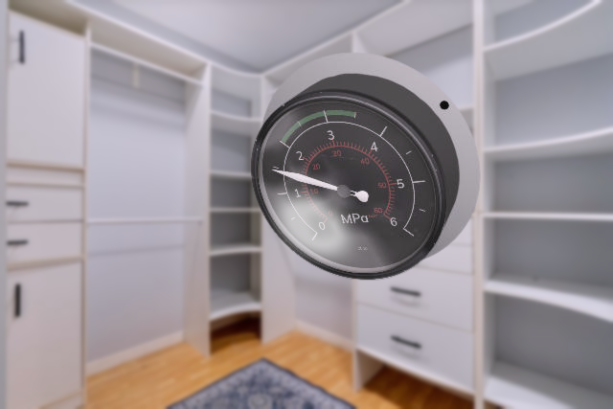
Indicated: 1.5; MPa
